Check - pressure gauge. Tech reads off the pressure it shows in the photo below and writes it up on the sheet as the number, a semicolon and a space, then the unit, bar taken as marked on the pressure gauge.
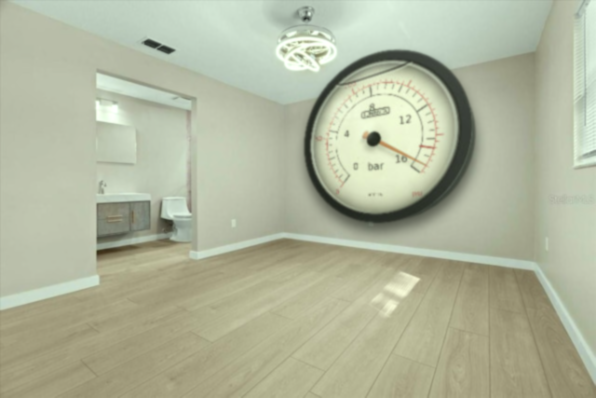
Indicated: 15.5; bar
